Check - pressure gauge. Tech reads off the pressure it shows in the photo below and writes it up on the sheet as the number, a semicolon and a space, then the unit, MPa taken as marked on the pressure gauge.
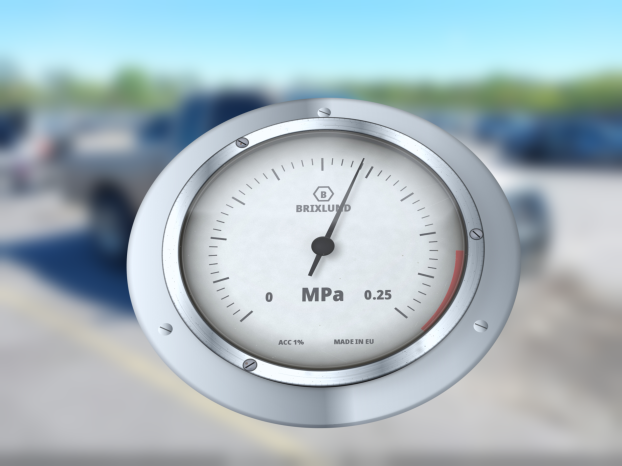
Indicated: 0.145; MPa
